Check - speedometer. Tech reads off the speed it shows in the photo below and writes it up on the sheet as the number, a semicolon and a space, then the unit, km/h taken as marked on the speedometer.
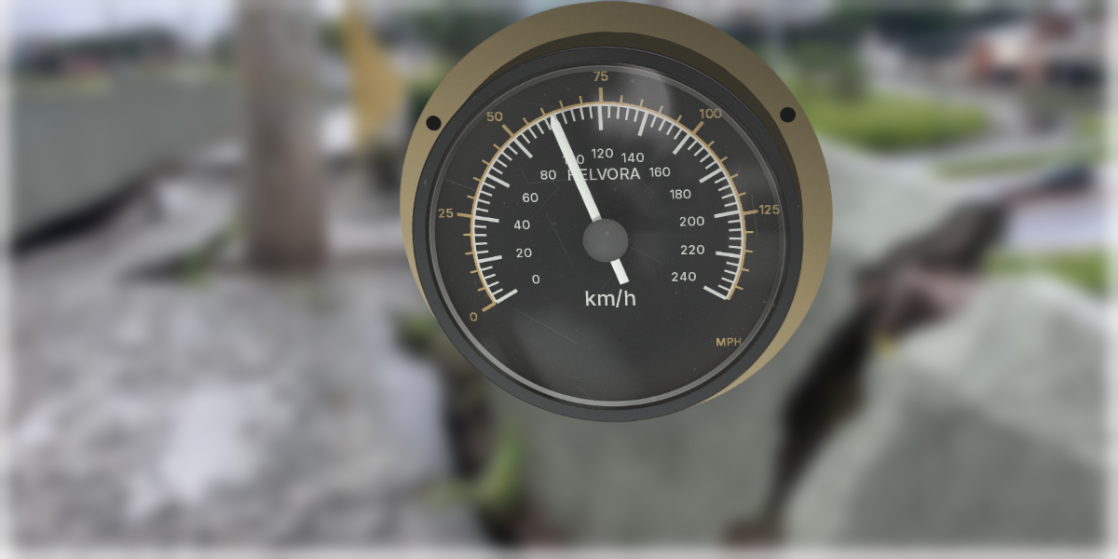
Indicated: 100; km/h
